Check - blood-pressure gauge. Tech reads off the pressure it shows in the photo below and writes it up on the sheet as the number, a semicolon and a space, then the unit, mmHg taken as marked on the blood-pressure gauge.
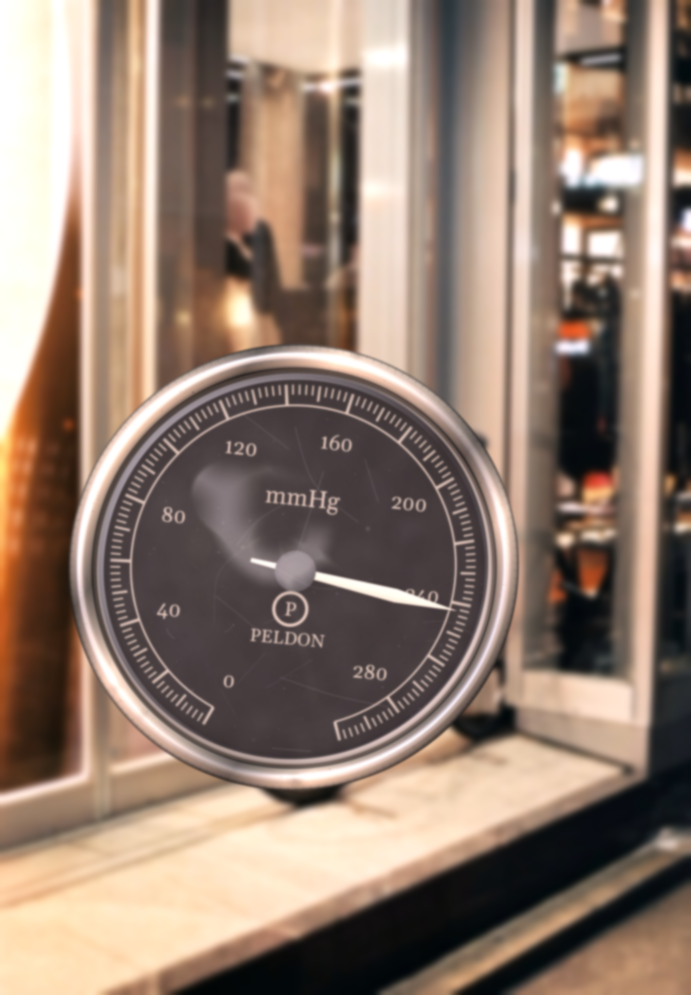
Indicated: 242; mmHg
